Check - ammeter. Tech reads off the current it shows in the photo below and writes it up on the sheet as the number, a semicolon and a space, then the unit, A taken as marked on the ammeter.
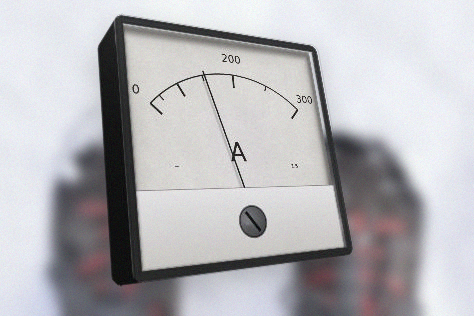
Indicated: 150; A
